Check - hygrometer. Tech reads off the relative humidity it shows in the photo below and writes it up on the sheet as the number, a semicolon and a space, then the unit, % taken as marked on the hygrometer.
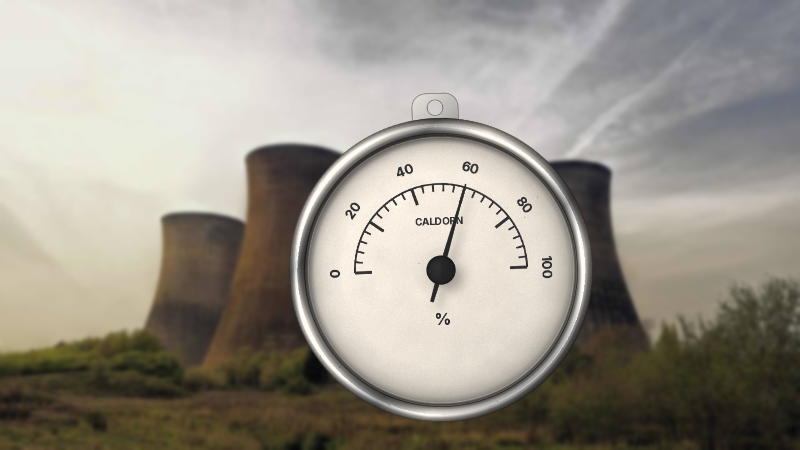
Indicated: 60; %
